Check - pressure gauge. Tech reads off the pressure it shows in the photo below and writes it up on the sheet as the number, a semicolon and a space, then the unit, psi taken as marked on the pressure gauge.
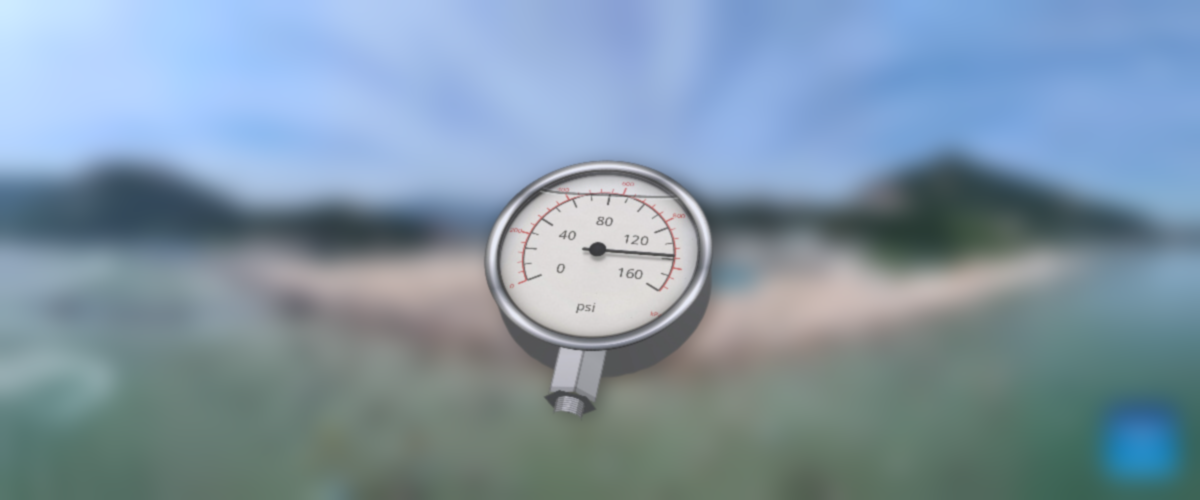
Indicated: 140; psi
